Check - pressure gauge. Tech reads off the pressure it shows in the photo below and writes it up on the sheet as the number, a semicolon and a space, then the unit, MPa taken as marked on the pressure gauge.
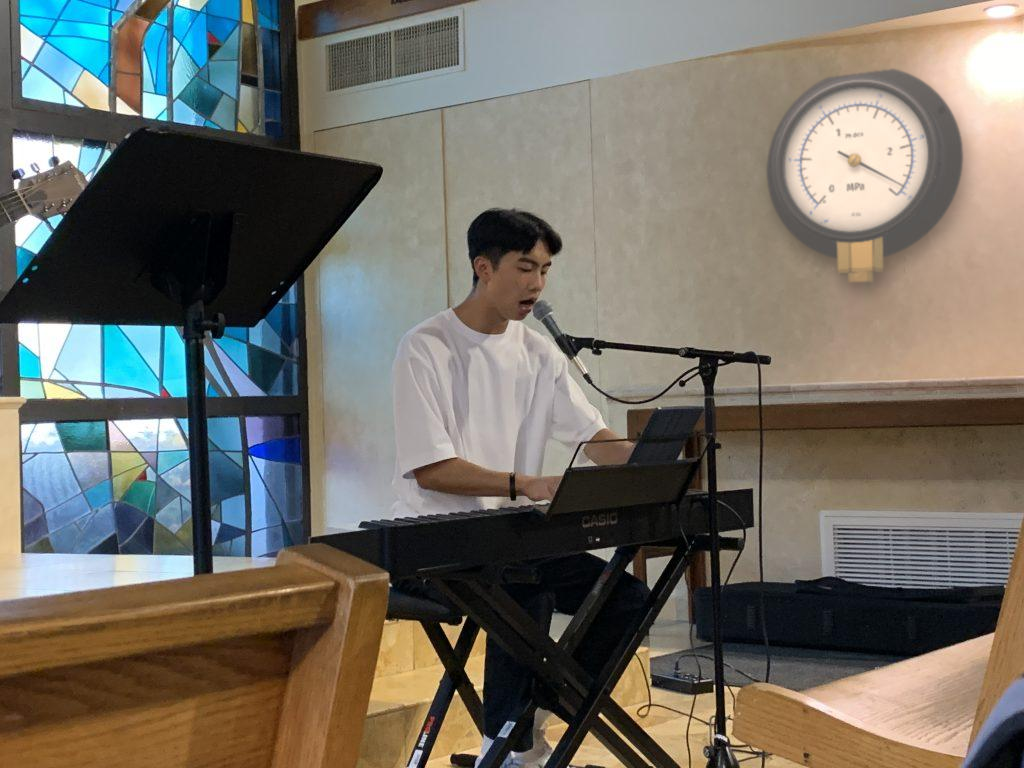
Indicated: 2.4; MPa
